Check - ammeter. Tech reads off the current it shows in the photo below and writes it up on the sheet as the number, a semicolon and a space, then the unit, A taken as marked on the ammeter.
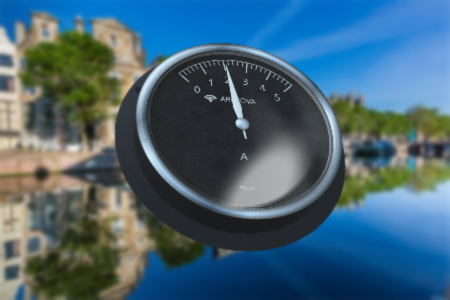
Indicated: 2; A
